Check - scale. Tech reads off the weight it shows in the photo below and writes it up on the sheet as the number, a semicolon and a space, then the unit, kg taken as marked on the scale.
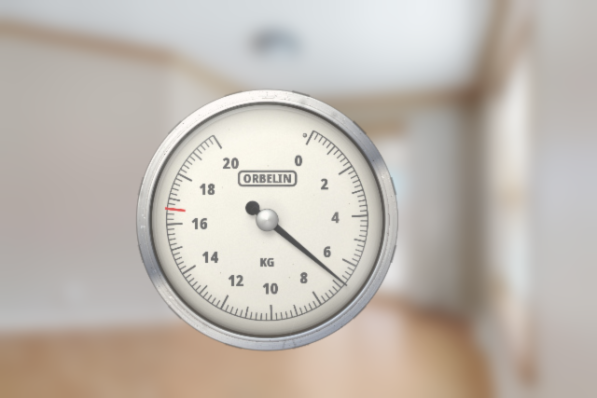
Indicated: 6.8; kg
